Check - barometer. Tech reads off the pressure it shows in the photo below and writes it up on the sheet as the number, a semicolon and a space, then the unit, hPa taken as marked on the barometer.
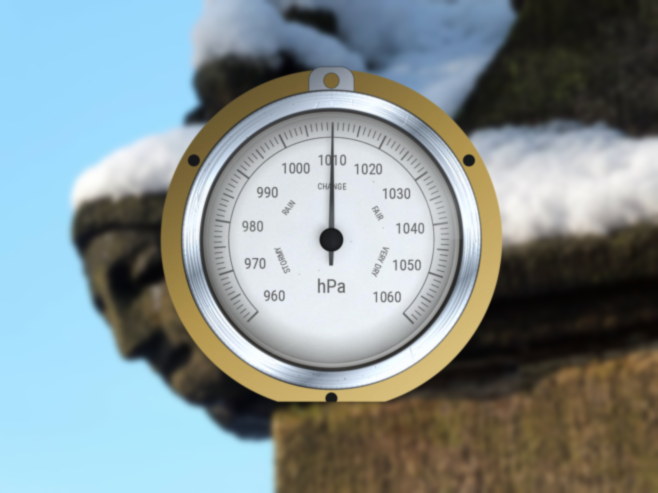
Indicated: 1010; hPa
